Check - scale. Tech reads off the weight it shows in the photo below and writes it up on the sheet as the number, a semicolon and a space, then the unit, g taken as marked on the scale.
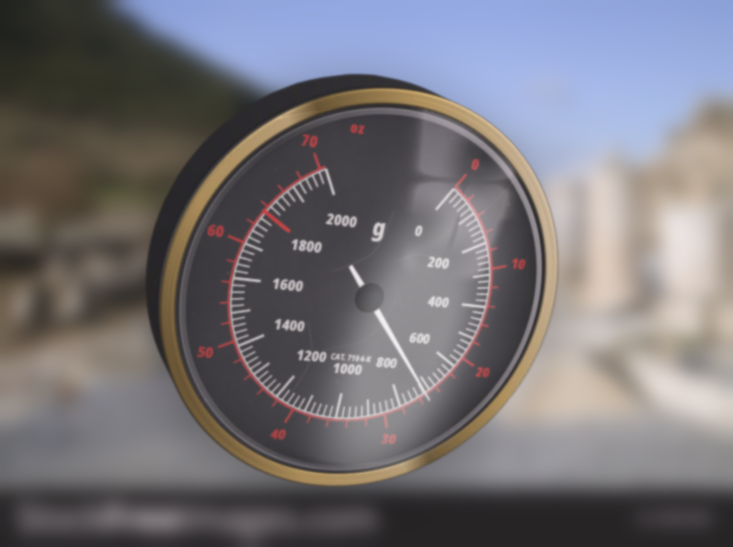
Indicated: 720; g
